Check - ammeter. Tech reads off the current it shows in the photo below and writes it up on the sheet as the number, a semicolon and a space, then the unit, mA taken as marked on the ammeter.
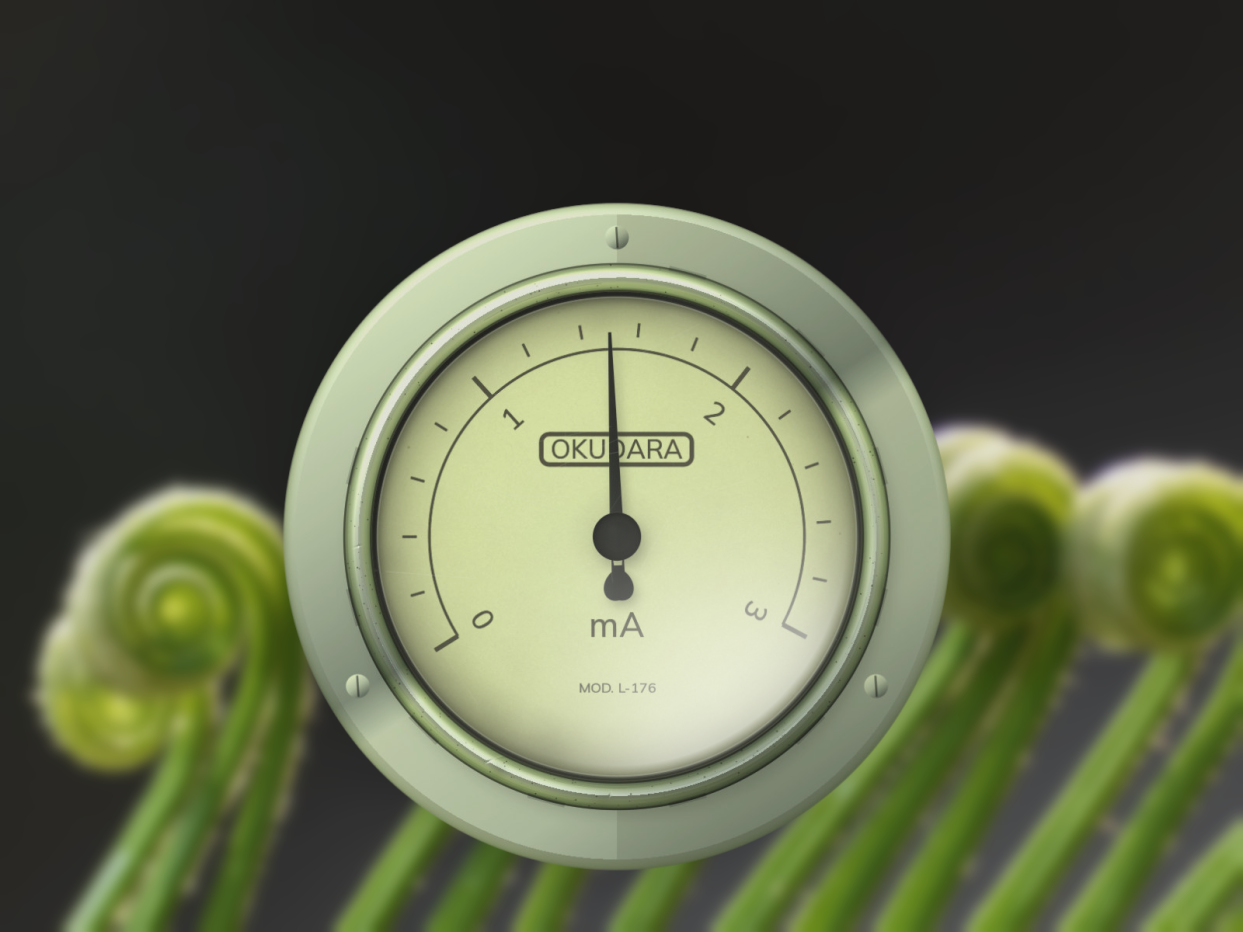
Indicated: 1.5; mA
